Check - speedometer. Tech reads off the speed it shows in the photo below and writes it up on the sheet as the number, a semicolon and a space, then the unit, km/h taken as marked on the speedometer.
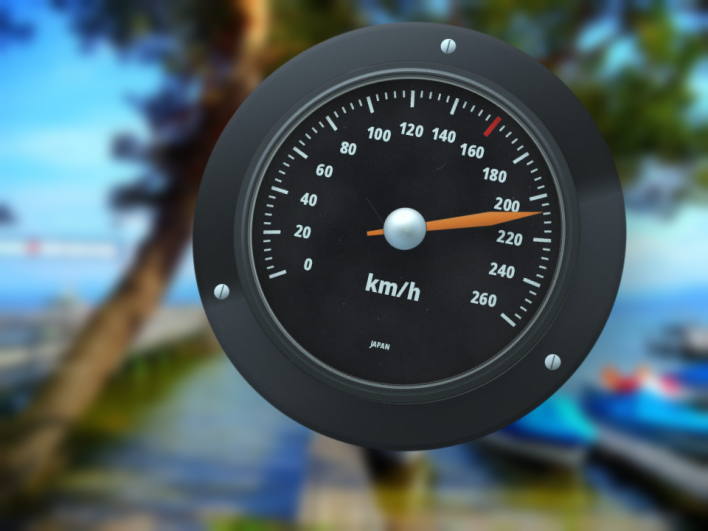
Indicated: 208; km/h
